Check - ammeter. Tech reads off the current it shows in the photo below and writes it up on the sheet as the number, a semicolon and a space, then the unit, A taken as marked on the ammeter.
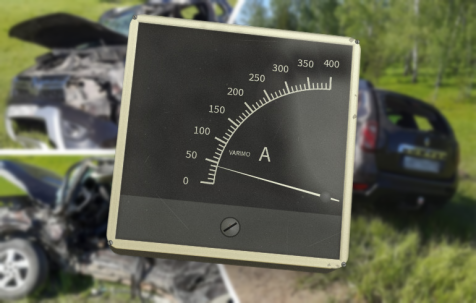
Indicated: 40; A
